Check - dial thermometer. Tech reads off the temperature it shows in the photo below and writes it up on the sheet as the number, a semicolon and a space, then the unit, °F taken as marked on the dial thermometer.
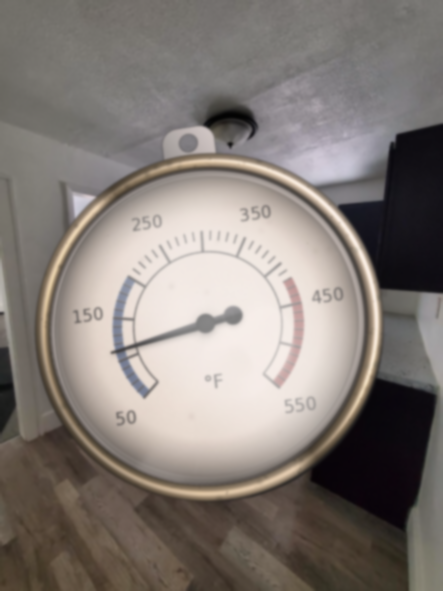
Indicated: 110; °F
